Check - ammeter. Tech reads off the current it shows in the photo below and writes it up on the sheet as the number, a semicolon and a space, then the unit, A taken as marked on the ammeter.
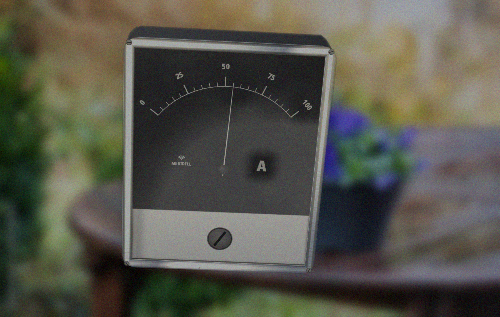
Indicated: 55; A
